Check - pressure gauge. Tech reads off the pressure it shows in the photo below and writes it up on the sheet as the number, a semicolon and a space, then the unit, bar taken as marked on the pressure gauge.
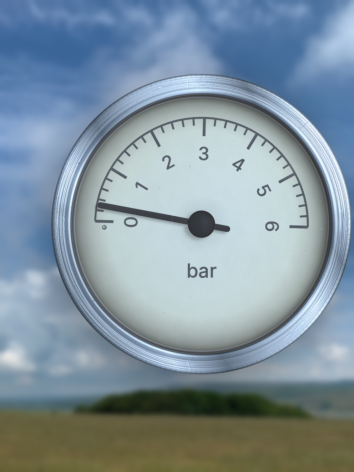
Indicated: 0.3; bar
